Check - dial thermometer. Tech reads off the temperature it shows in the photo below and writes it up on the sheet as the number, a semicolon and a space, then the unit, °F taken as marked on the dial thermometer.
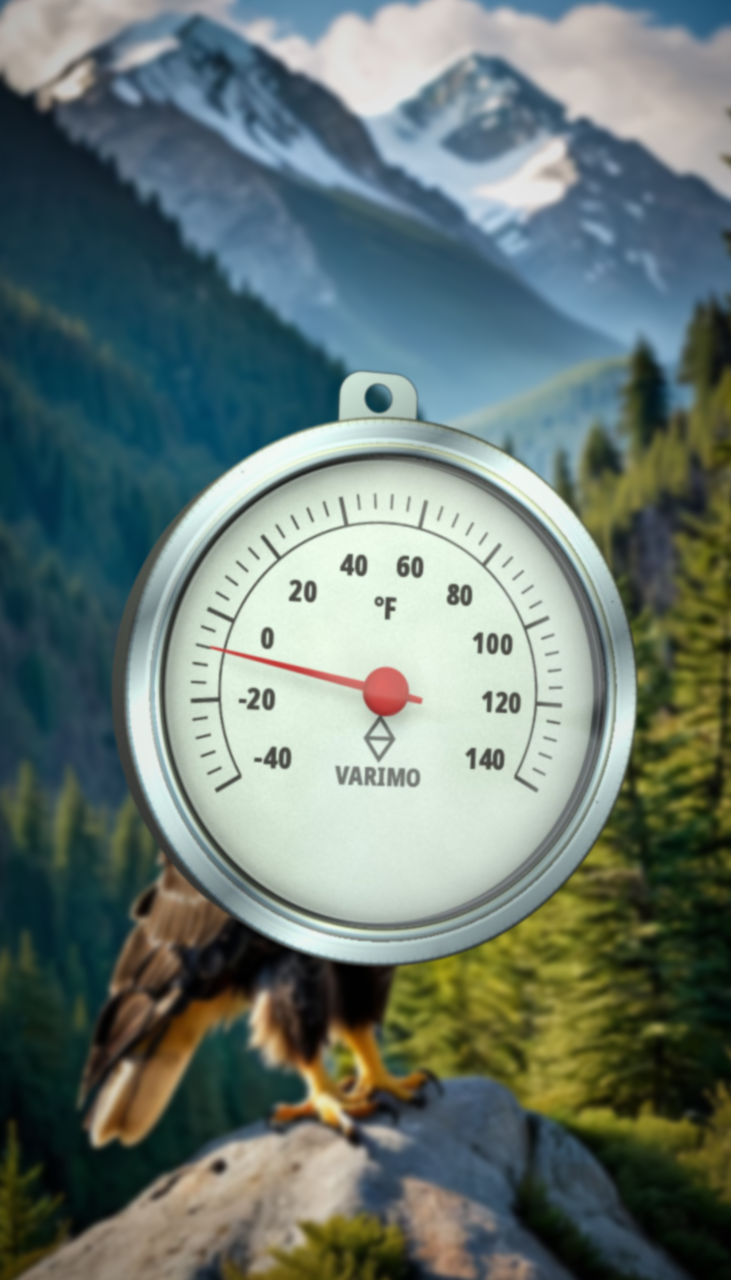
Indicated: -8; °F
